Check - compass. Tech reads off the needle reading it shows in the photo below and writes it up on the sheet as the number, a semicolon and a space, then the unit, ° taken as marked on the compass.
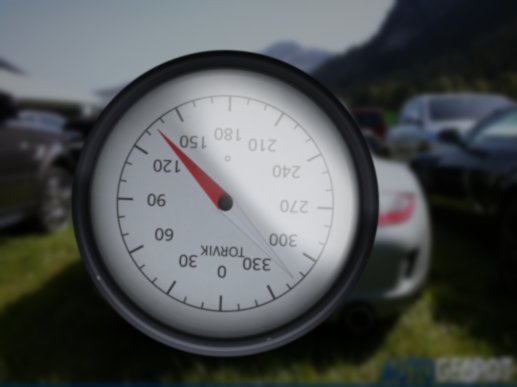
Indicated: 135; °
